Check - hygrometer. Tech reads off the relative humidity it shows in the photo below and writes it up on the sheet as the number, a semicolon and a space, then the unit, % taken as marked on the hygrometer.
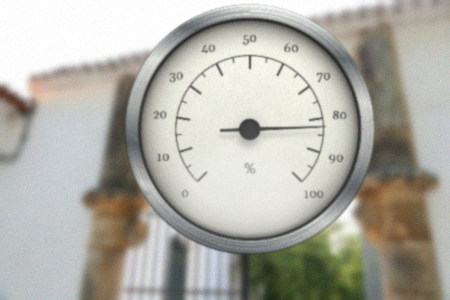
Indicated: 82.5; %
